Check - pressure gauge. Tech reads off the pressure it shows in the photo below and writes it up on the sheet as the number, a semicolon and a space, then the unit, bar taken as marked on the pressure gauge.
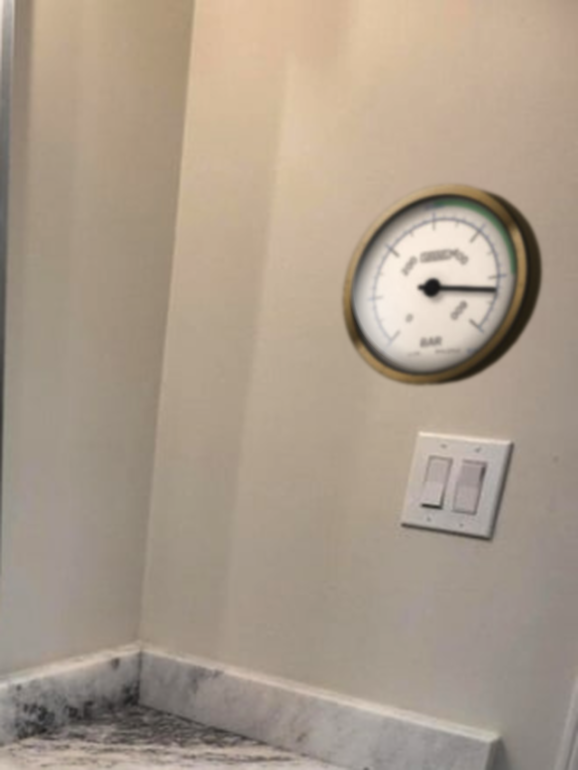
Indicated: 525; bar
